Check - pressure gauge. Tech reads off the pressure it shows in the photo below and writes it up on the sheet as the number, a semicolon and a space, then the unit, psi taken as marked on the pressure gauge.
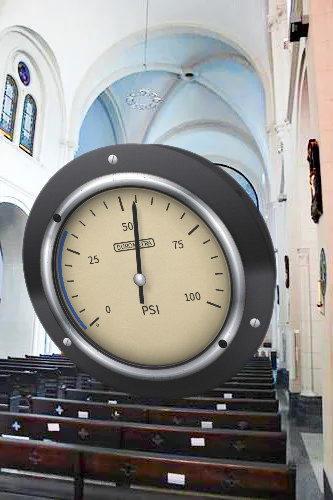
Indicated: 55; psi
